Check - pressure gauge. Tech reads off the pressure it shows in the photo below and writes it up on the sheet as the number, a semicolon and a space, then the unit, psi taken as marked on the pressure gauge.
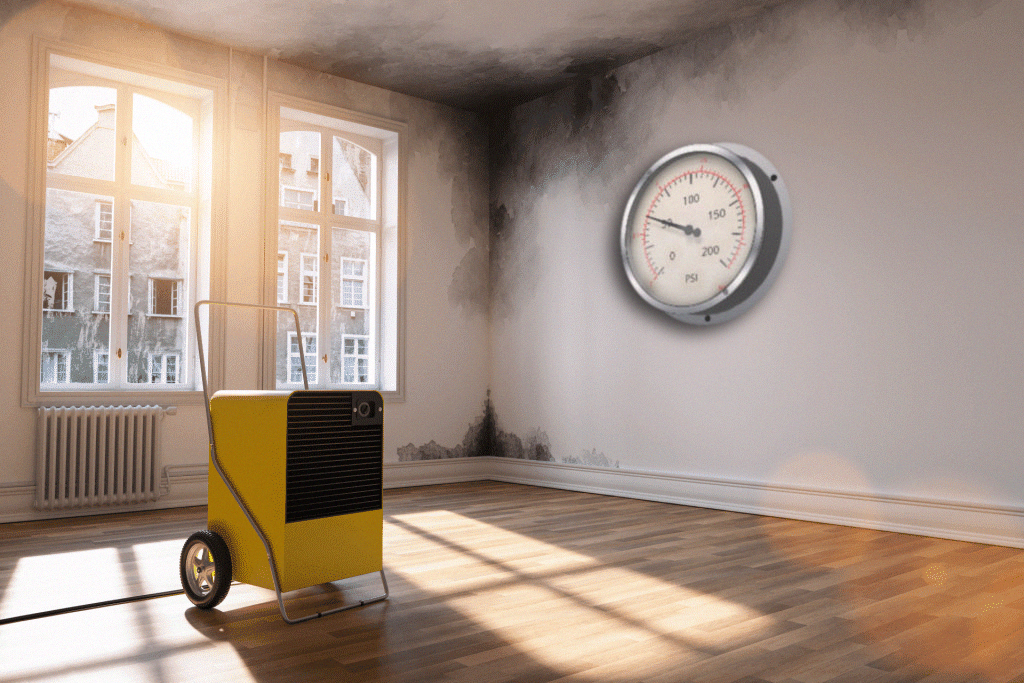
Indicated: 50; psi
